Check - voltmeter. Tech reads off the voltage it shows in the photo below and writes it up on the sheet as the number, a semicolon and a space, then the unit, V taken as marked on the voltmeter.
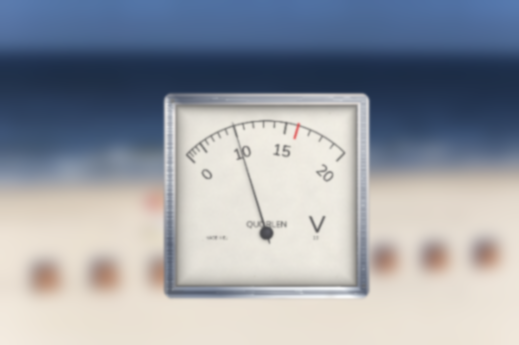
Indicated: 10; V
